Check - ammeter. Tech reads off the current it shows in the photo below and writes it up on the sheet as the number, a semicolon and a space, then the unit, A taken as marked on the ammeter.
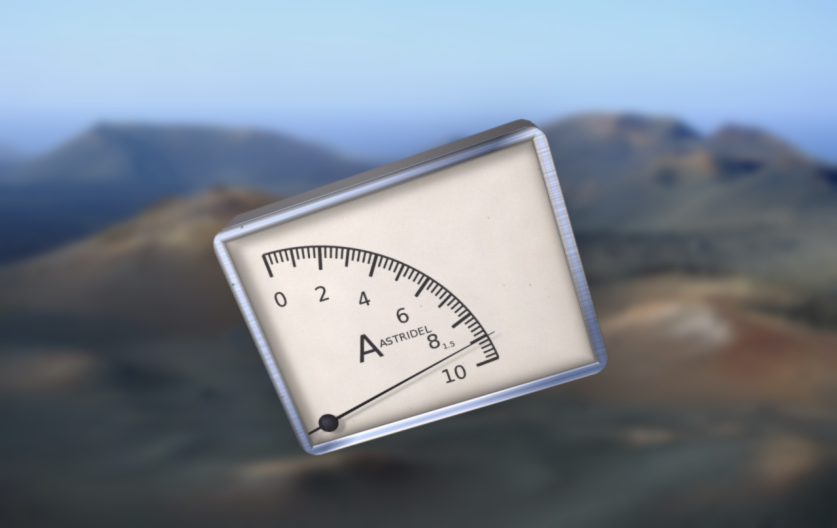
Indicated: 9; A
